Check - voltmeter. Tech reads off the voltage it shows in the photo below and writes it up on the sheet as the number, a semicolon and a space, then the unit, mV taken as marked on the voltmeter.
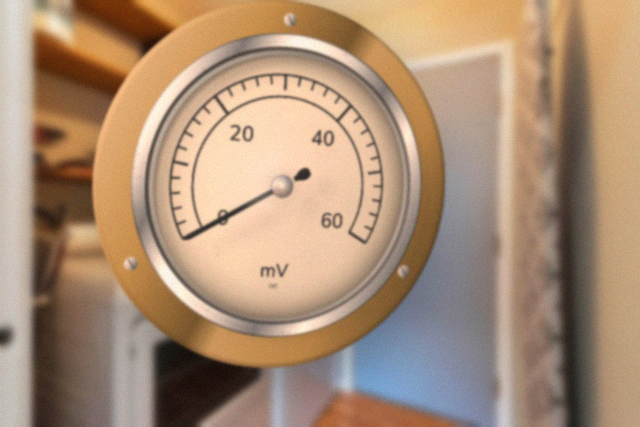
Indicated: 0; mV
